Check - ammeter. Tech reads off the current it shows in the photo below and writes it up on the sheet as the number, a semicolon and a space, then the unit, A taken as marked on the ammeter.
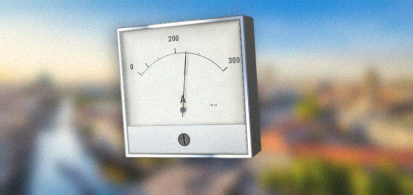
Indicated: 225; A
